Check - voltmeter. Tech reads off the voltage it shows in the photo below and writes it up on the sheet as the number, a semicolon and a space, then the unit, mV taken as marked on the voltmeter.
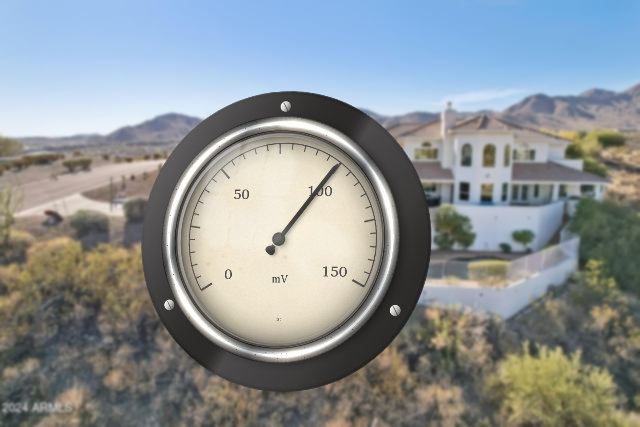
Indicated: 100; mV
